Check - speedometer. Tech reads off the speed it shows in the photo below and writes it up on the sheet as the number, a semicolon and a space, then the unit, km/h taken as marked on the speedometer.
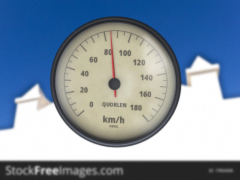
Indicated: 85; km/h
